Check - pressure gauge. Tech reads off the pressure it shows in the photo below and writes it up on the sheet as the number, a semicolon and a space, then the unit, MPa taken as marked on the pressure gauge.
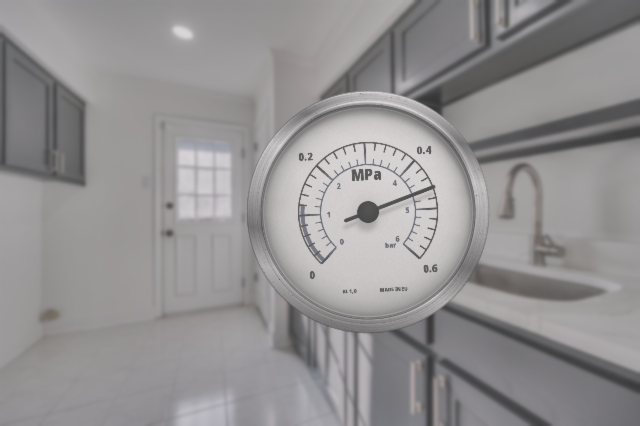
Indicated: 0.46; MPa
